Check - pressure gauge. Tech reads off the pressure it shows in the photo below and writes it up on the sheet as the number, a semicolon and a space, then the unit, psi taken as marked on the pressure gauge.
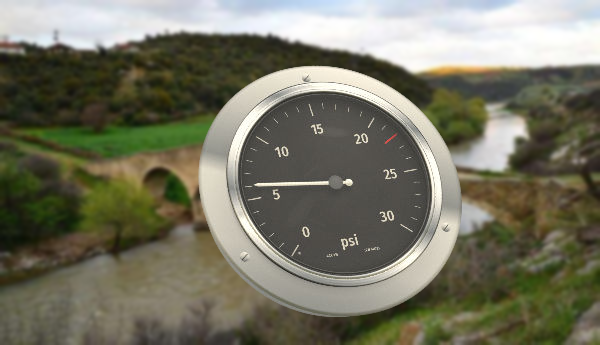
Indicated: 6; psi
